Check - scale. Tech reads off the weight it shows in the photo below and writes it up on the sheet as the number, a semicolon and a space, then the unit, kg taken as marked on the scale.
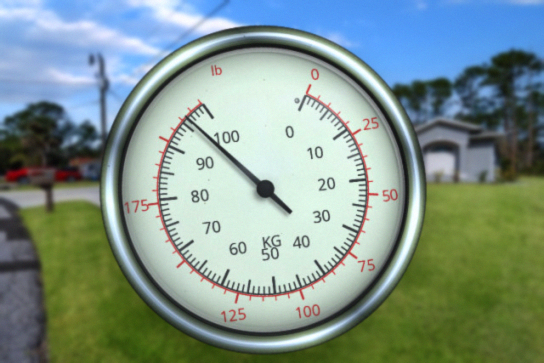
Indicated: 96; kg
